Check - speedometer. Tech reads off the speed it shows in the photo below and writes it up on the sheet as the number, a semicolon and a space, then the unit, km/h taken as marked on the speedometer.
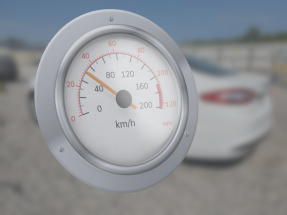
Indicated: 50; km/h
